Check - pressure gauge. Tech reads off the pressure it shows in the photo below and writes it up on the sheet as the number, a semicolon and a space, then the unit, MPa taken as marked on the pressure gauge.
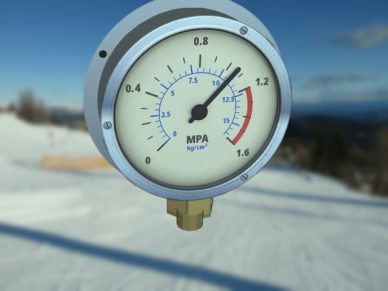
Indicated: 1.05; MPa
